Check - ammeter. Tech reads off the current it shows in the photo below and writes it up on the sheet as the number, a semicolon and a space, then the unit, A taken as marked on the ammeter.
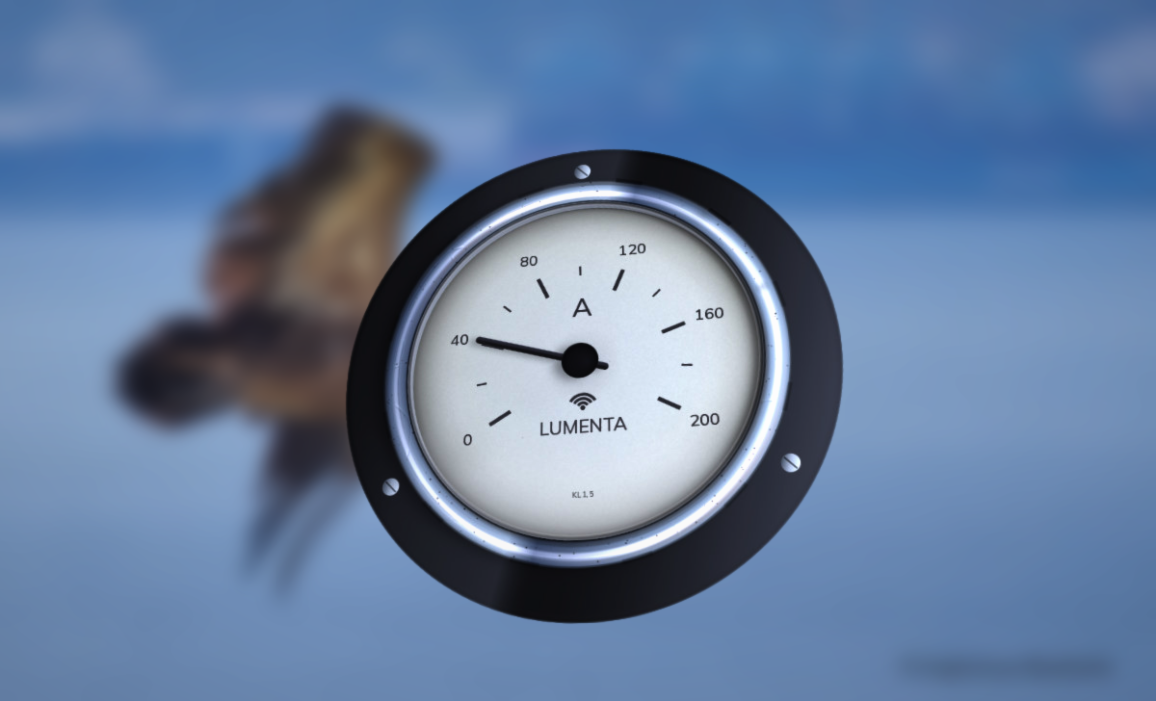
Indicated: 40; A
